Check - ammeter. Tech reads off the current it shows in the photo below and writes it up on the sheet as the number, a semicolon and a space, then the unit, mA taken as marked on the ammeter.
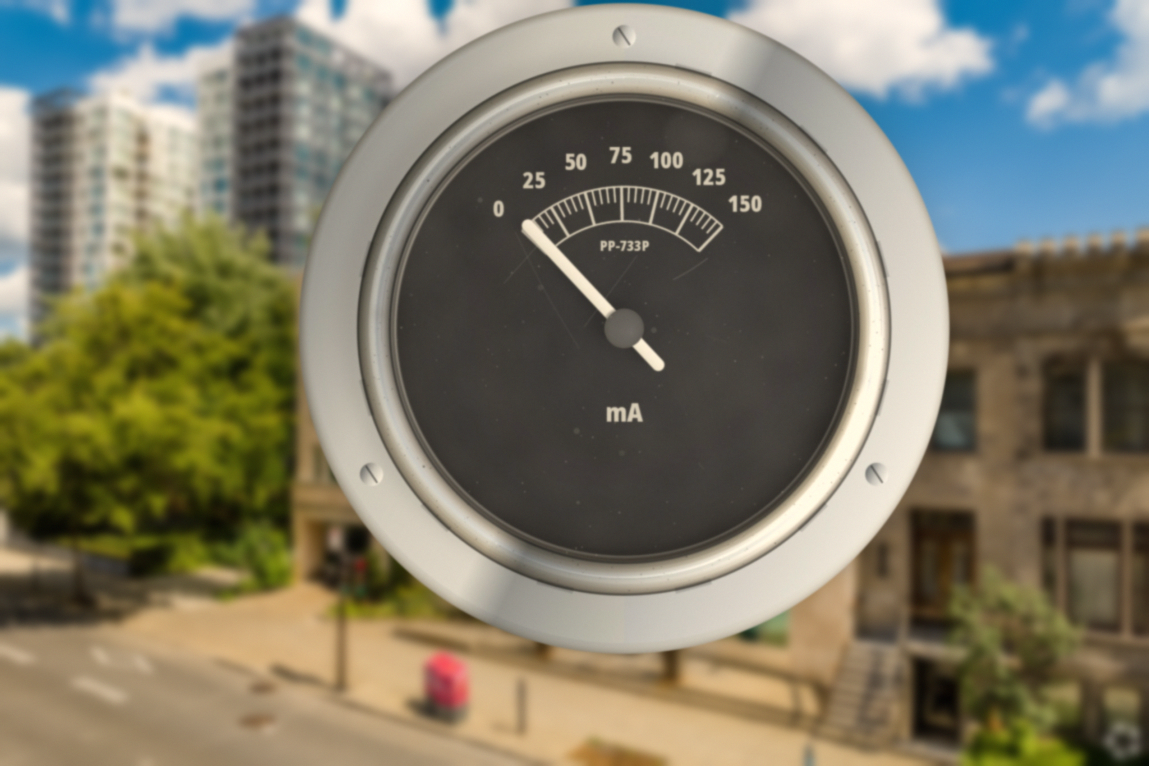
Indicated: 5; mA
